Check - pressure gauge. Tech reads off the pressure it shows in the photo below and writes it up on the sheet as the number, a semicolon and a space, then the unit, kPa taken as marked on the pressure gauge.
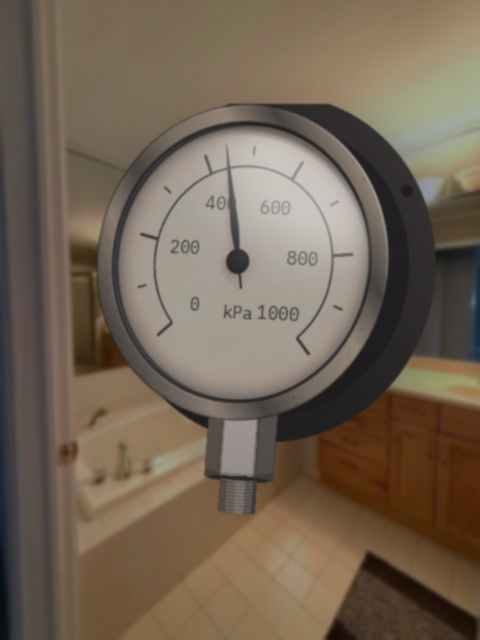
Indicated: 450; kPa
